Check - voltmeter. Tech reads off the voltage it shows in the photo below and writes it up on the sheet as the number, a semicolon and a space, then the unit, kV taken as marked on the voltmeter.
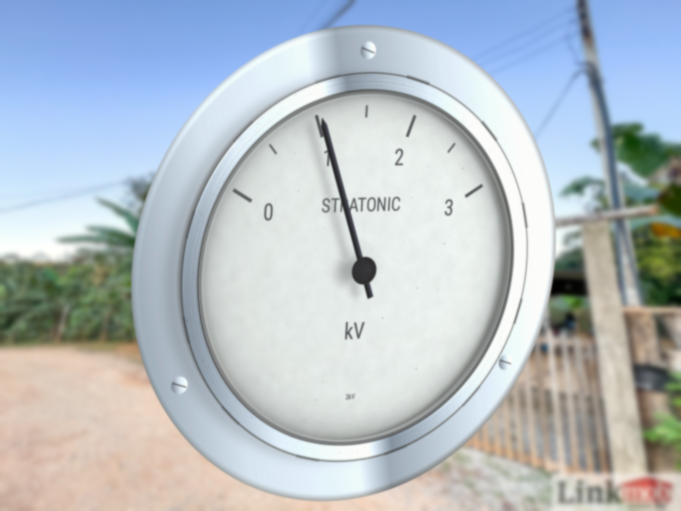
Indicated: 1; kV
